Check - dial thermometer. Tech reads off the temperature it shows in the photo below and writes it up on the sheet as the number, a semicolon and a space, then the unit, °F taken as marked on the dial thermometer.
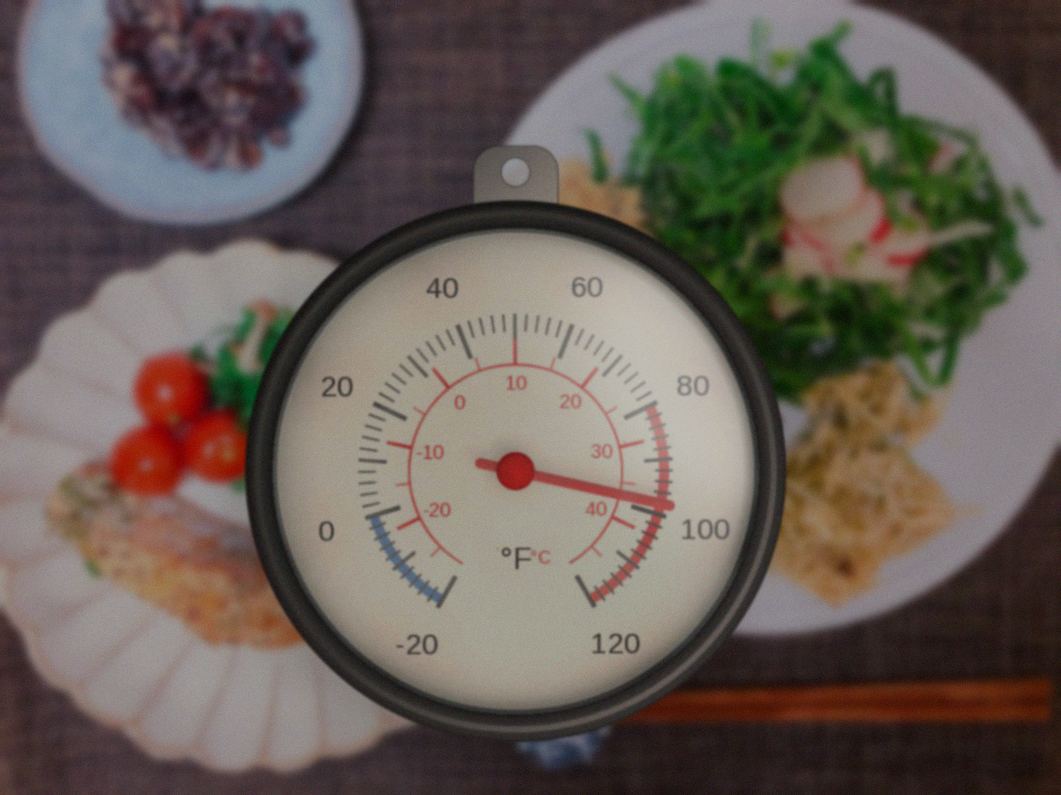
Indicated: 98; °F
